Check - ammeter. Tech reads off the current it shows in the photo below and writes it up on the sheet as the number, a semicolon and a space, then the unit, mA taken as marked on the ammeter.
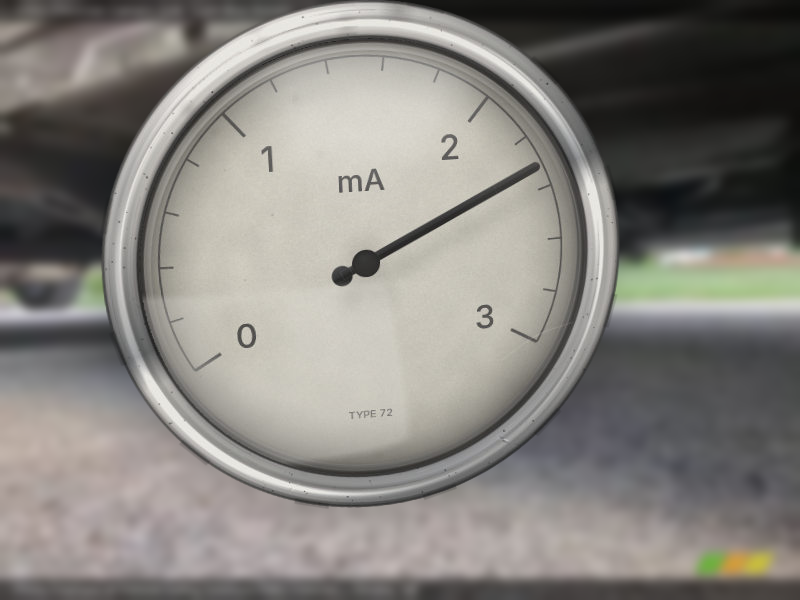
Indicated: 2.3; mA
